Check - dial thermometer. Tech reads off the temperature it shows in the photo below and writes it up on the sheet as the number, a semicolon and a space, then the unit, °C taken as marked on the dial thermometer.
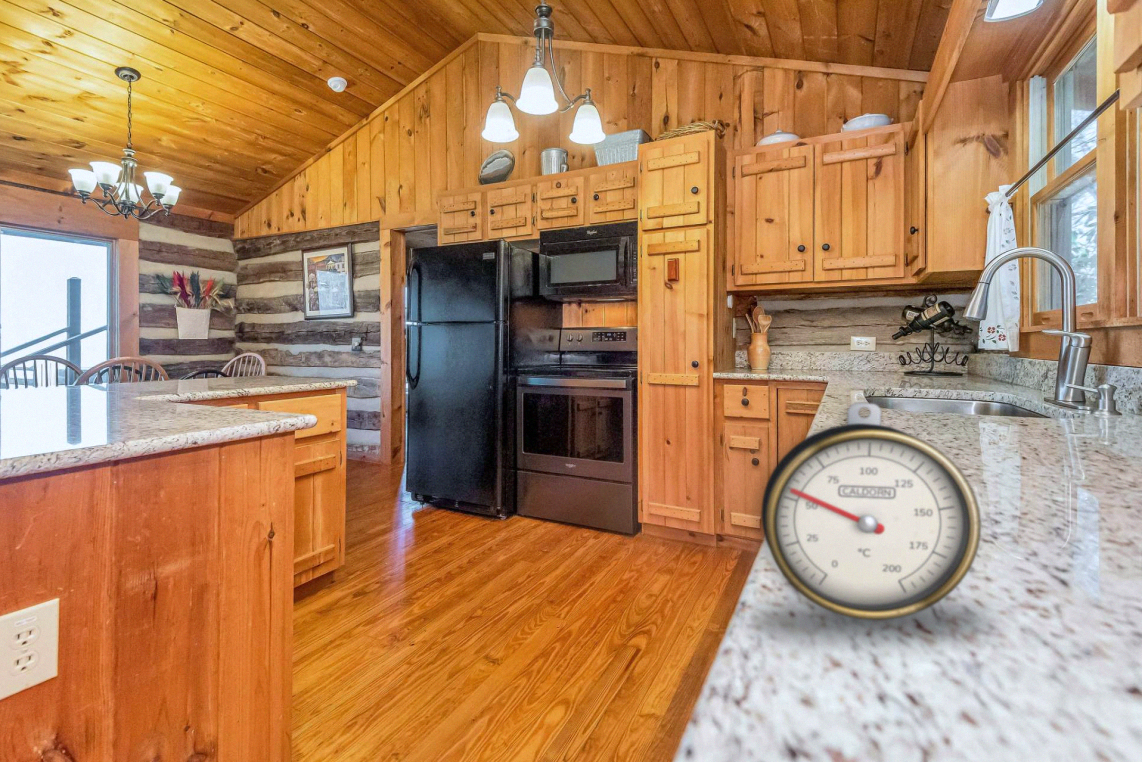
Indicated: 55; °C
